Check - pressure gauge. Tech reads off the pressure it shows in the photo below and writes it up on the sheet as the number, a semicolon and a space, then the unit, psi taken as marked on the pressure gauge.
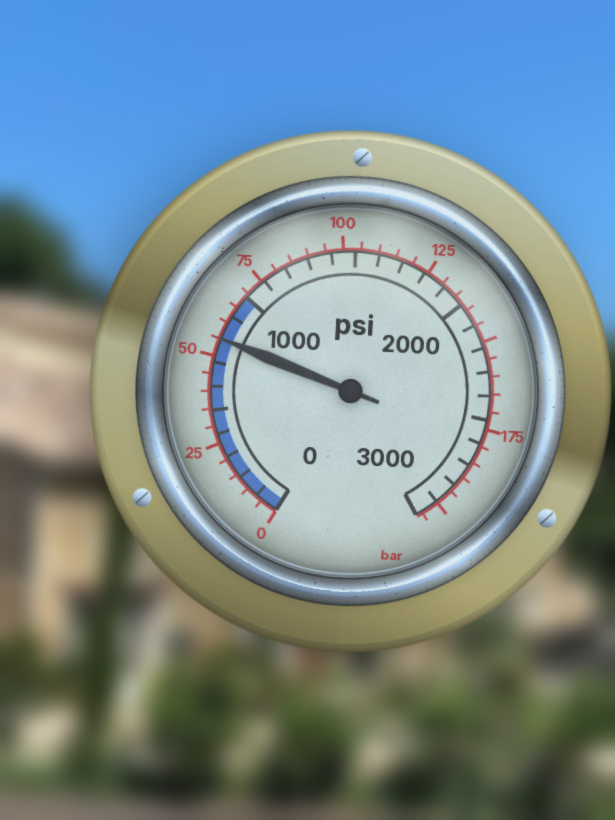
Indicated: 800; psi
